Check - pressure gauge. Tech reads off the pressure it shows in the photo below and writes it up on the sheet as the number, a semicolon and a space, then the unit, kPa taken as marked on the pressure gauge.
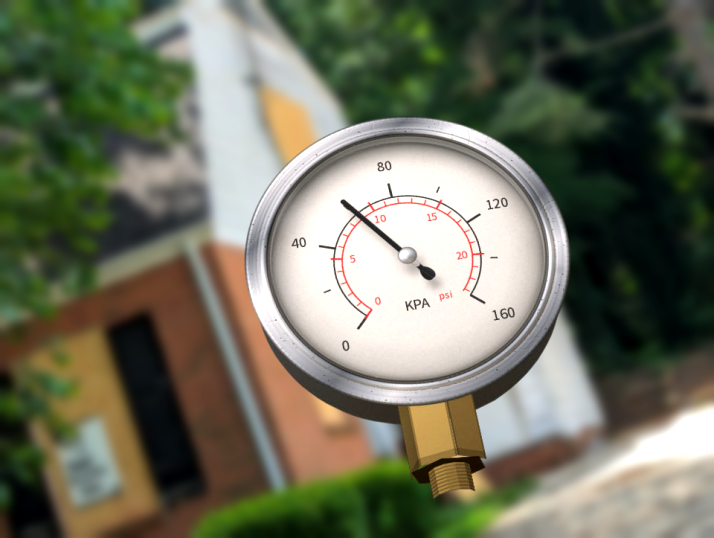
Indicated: 60; kPa
